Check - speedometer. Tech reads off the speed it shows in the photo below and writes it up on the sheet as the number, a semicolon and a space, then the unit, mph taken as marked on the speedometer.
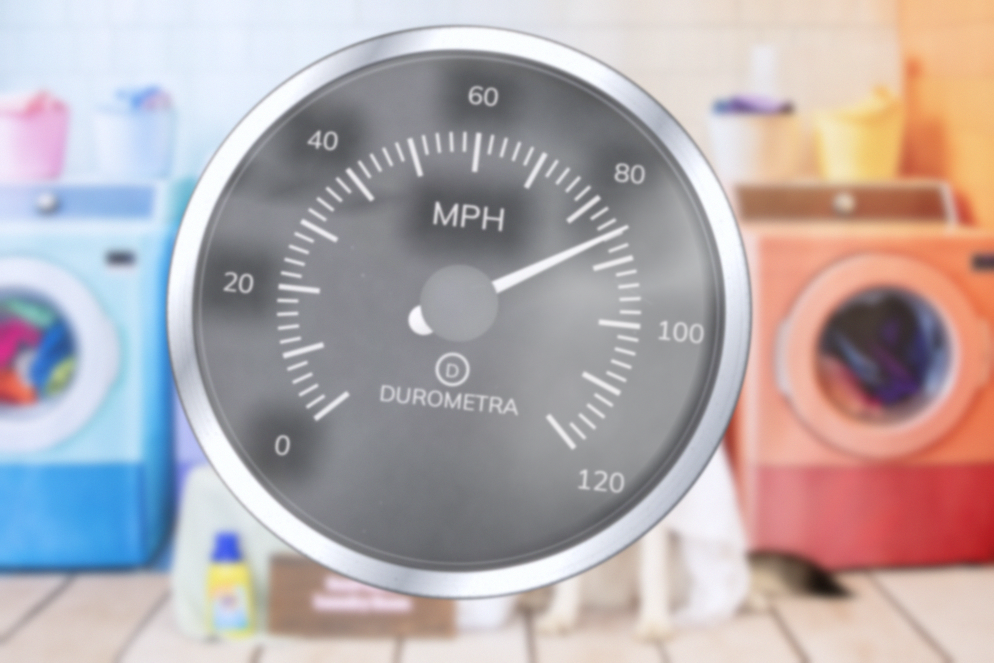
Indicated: 86; mph
